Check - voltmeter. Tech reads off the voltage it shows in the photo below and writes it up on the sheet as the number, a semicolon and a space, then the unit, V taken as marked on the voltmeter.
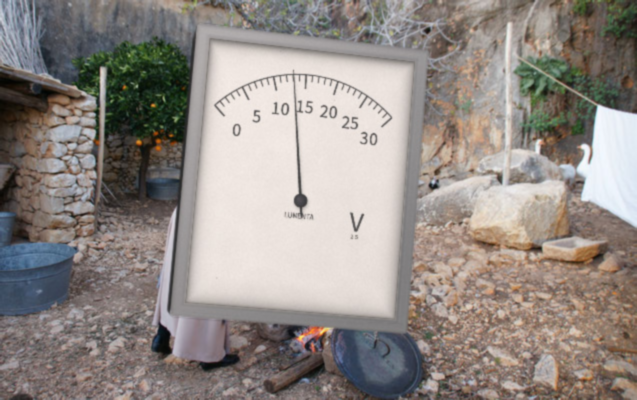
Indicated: 13; V
